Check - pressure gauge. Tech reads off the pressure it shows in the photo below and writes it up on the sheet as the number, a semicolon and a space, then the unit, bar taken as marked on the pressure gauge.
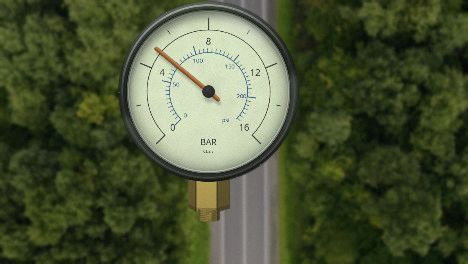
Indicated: 5; bar
